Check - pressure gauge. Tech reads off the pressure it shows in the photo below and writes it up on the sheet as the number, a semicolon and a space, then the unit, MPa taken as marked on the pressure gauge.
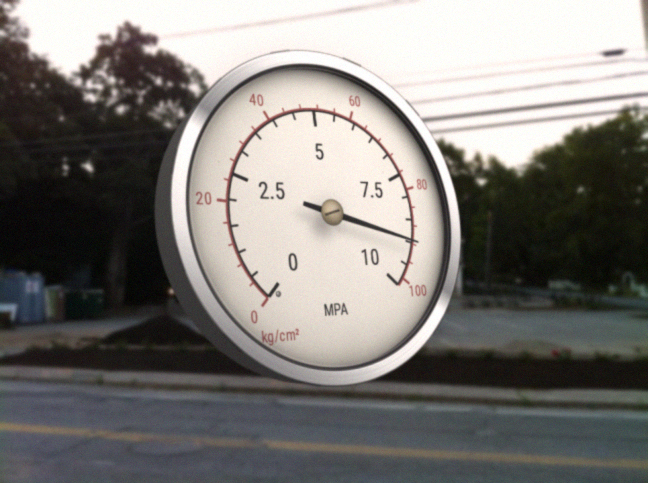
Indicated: 9; MPa
